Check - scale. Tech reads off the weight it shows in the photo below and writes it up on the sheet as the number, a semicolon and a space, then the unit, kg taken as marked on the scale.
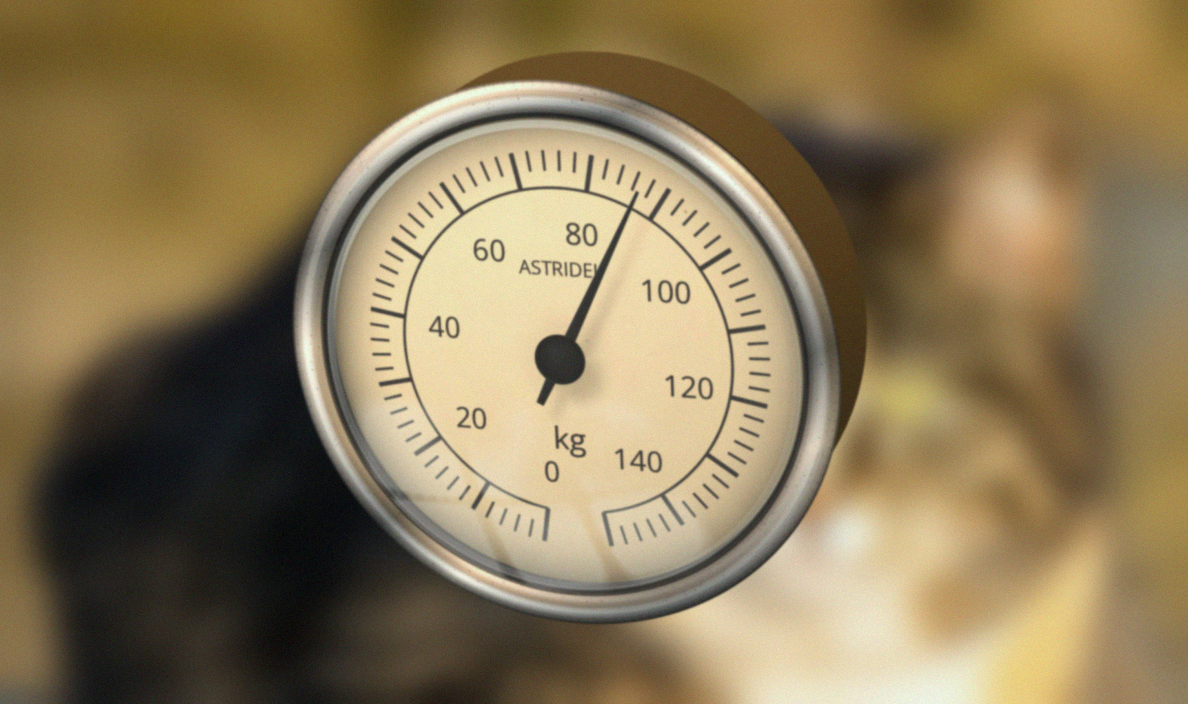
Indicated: 87; kg
